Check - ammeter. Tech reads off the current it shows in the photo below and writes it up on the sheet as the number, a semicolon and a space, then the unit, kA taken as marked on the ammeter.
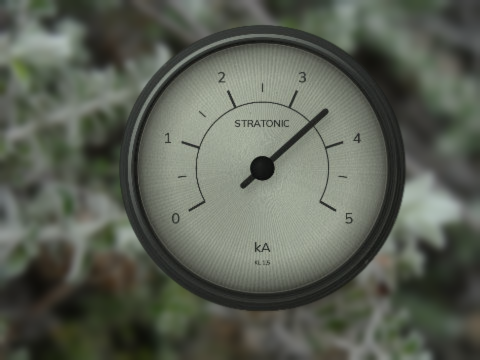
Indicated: 3.5; kA
